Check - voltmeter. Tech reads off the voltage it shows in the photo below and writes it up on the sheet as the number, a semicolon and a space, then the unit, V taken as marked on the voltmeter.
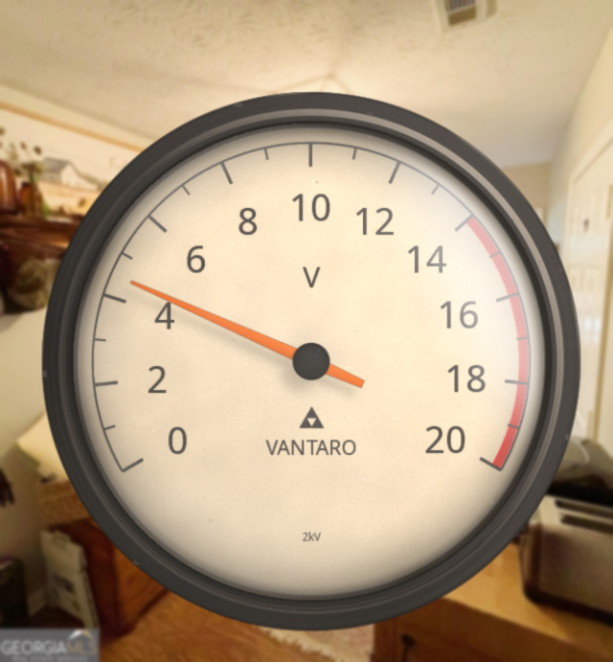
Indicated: 4.5; V
